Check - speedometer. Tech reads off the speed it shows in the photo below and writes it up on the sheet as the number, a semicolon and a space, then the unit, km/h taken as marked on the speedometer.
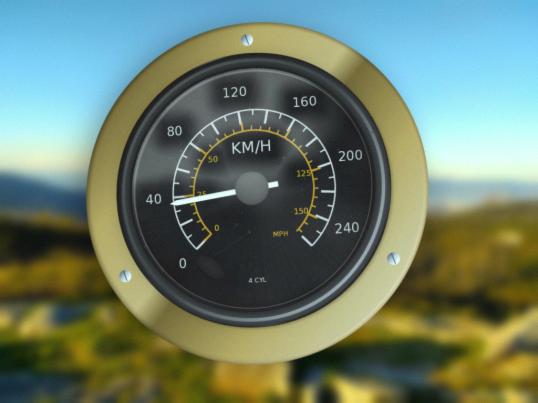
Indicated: 35; km/h
